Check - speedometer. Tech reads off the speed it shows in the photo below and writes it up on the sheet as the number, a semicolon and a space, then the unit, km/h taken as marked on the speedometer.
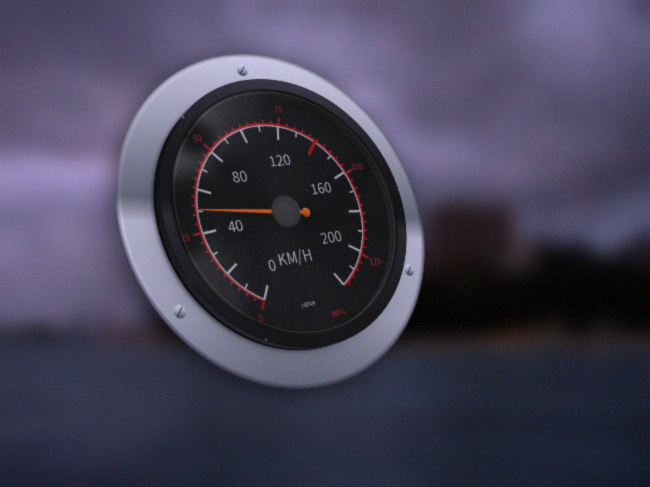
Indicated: 50; km/h
